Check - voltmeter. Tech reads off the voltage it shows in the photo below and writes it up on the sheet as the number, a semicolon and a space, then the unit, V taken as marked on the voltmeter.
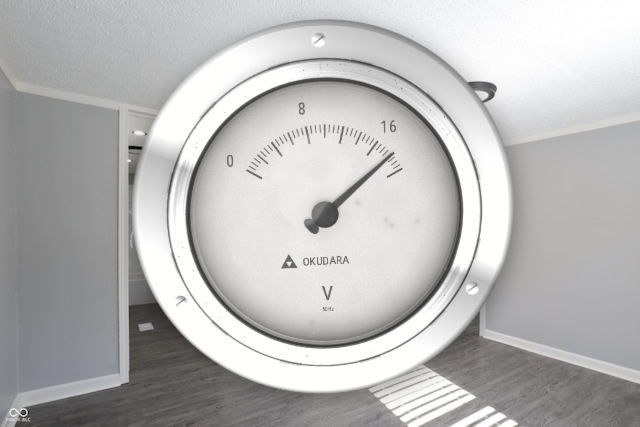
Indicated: 18; V
